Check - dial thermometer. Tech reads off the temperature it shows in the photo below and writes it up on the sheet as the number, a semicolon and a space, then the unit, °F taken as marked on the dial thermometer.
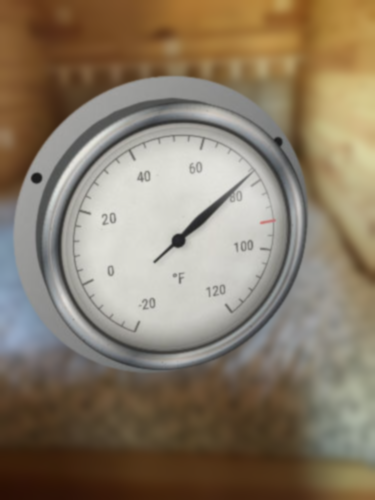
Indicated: 76; °F
